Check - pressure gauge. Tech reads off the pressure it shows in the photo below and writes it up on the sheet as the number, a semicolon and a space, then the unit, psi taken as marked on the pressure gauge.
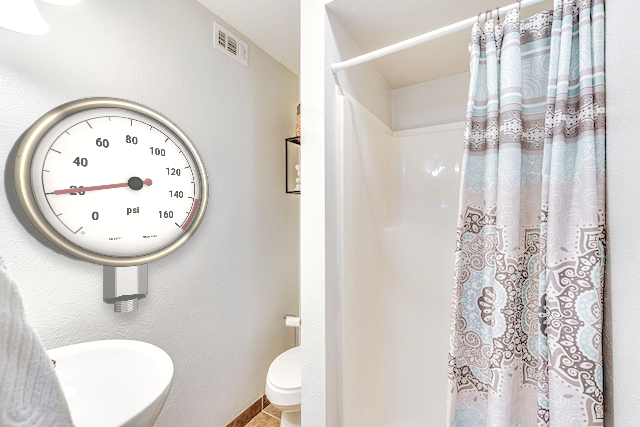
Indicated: 20; psi
